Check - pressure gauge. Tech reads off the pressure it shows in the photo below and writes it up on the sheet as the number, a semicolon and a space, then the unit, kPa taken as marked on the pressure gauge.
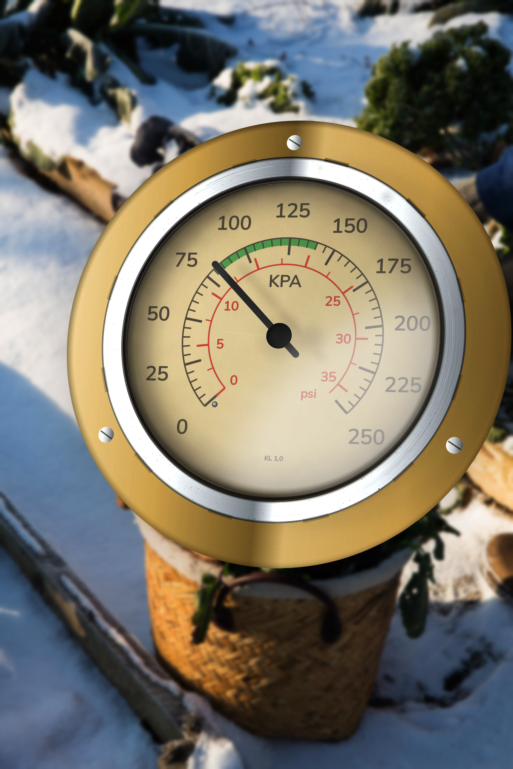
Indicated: 82.5; kPa
